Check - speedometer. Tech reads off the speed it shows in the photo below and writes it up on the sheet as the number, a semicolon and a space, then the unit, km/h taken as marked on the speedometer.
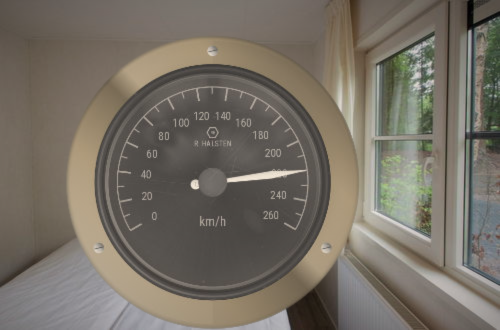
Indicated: 220; km/h
